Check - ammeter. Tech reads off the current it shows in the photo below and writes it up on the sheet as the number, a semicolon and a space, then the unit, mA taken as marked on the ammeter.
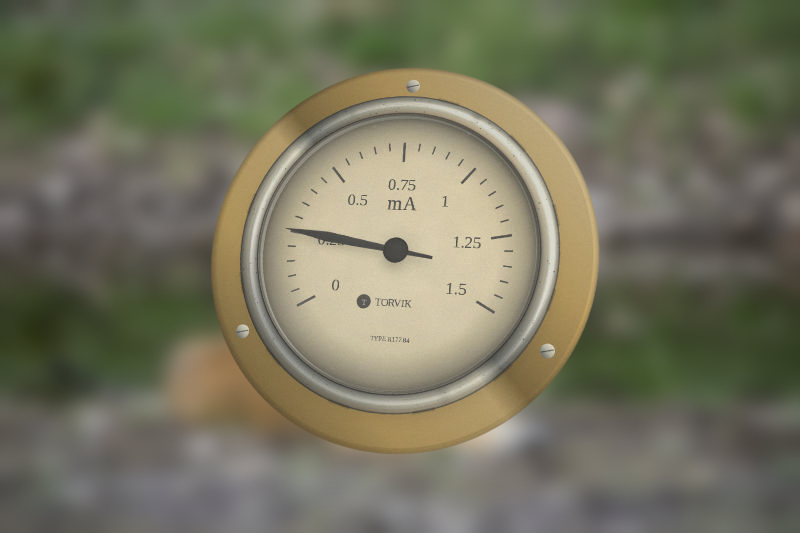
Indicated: 0.25; mA
